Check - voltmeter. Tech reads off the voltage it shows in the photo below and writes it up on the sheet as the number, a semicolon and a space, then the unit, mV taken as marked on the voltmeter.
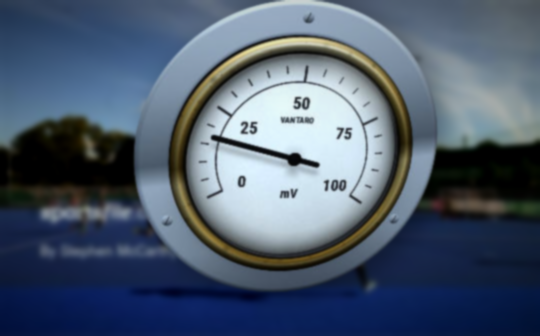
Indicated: 17.5; mV
